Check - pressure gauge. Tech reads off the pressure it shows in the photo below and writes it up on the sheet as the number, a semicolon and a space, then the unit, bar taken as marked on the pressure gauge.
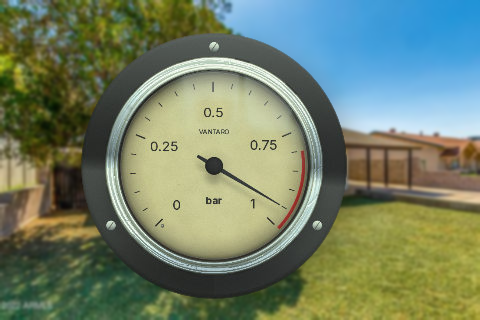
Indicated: 0.95; bar
